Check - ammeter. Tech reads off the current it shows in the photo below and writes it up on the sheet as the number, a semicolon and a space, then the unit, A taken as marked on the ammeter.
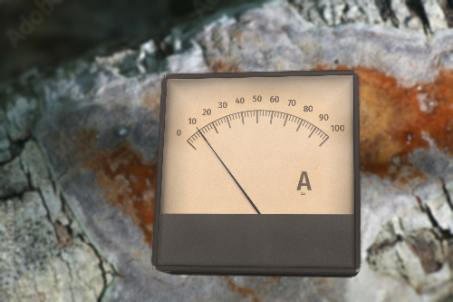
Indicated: 10; A
